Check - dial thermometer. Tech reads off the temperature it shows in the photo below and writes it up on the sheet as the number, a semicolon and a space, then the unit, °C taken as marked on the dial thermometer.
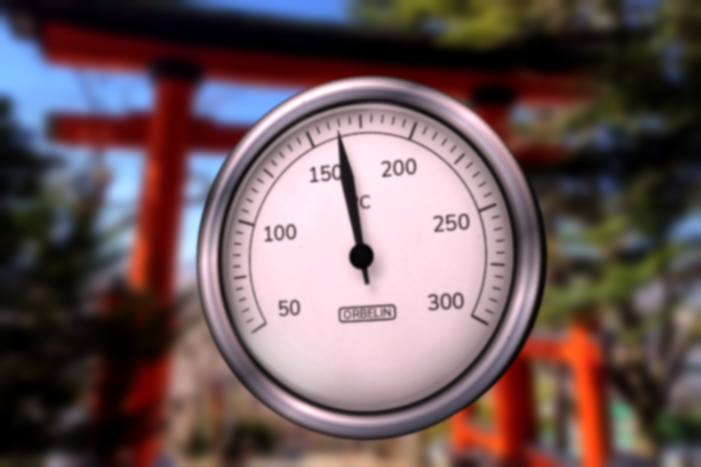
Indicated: 165; °C
